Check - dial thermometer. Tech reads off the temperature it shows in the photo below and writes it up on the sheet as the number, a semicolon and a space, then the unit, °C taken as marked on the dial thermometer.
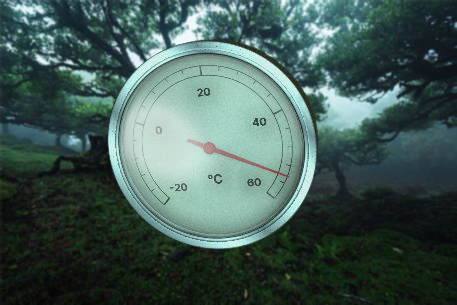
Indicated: 54; °C
